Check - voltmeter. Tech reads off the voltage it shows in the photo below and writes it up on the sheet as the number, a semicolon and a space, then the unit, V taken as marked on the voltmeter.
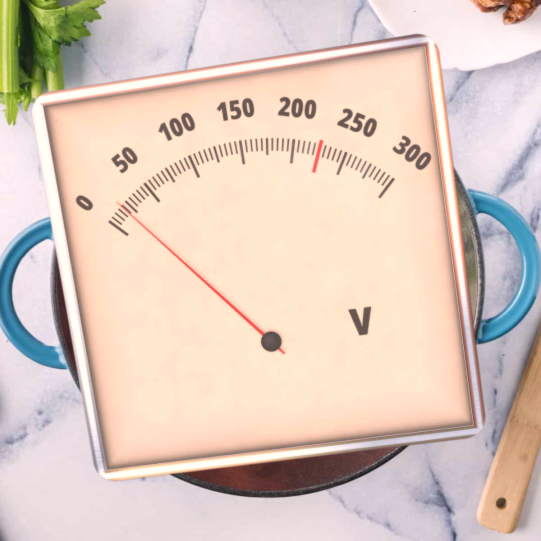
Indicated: 20; V
